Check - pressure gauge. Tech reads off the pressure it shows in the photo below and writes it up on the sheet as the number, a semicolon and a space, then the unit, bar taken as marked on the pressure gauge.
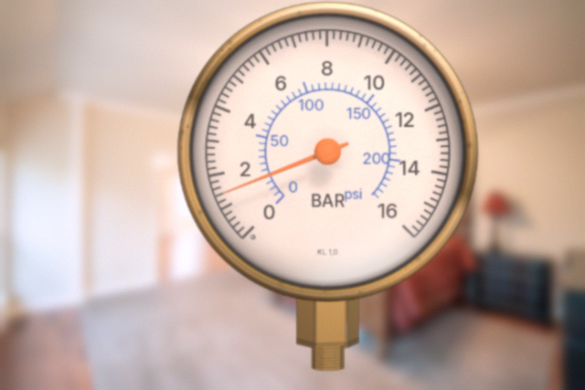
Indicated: 1.4; bar
